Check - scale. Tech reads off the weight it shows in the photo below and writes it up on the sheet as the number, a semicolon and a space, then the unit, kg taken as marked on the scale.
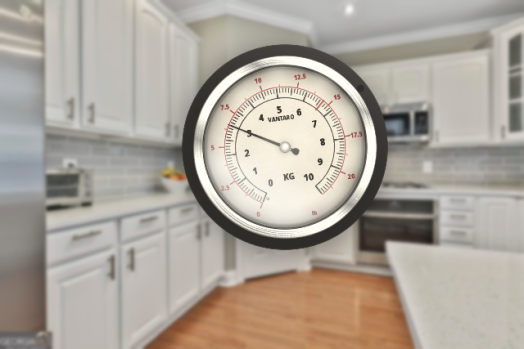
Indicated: 3; kg
